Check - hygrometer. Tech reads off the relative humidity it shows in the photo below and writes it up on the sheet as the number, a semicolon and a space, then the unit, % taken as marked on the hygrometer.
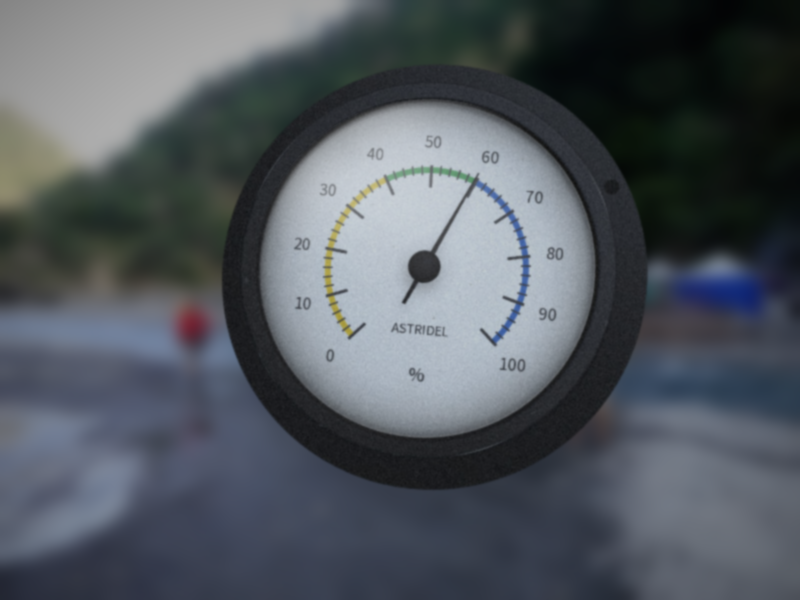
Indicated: 60; %
